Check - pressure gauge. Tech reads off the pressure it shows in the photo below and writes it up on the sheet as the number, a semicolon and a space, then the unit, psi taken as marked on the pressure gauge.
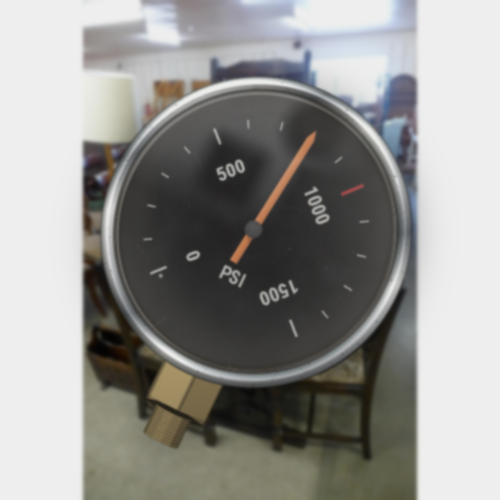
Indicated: 800; psi
